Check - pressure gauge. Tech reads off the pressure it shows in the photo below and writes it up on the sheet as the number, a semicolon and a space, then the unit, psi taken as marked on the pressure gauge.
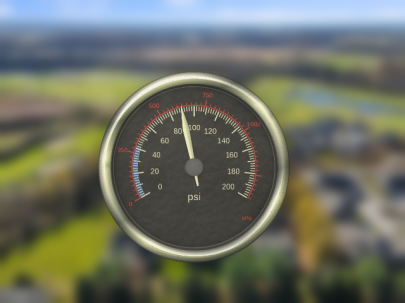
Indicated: 90; psi
